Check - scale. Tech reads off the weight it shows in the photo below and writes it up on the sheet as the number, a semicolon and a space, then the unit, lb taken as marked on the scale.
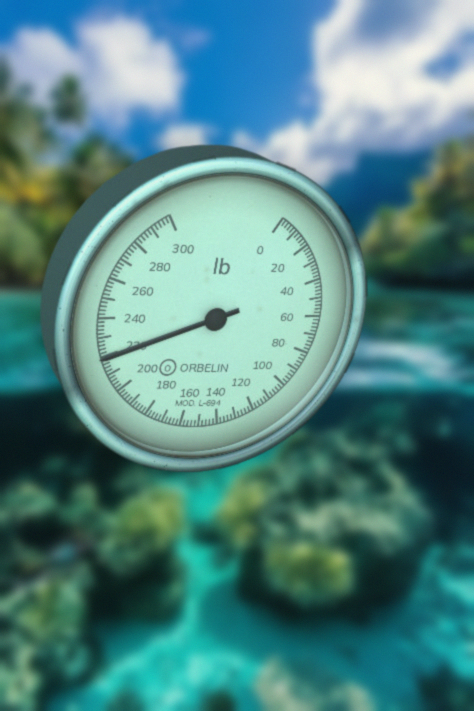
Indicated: 220; lb
